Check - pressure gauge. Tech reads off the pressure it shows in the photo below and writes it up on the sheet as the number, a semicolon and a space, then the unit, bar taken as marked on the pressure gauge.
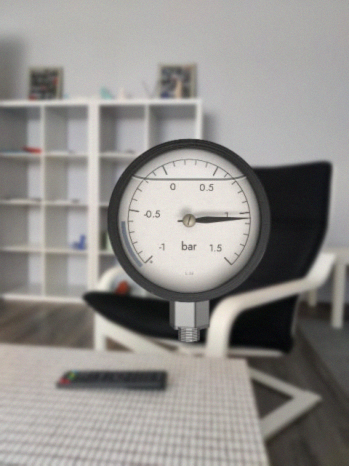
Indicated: 1.05; bar
